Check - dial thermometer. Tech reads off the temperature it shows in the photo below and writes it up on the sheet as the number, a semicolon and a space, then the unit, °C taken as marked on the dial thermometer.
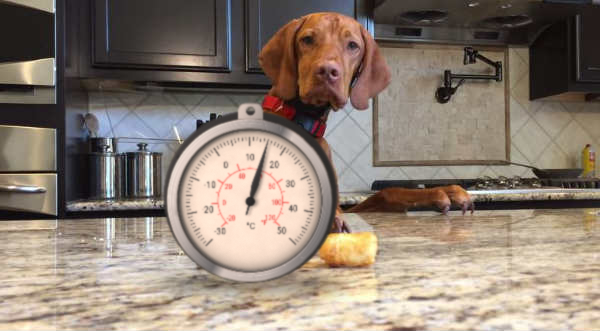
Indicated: 15; °C
